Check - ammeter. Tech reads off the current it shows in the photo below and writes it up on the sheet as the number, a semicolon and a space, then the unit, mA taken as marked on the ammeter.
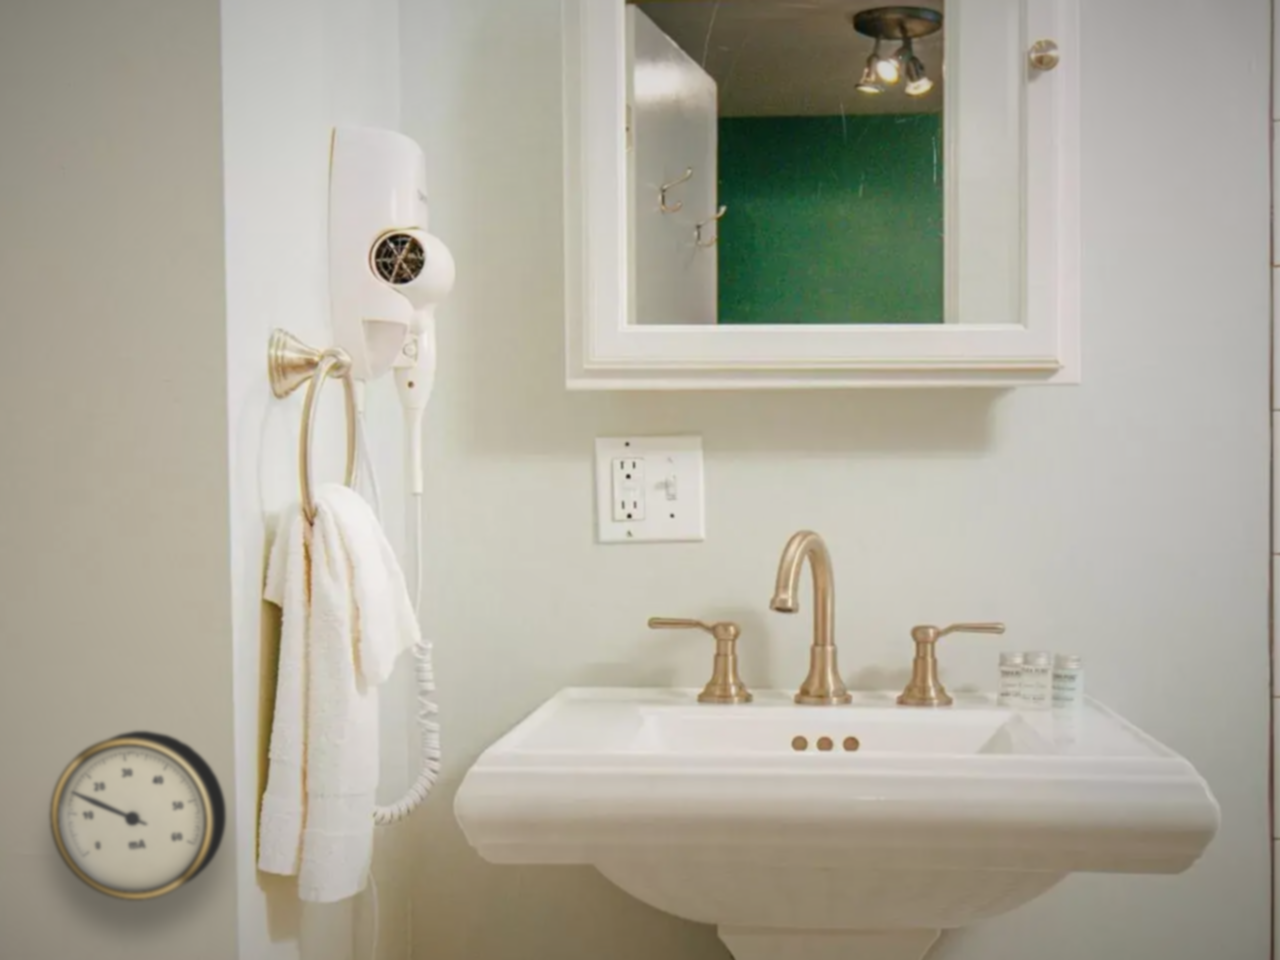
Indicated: 15; mA
